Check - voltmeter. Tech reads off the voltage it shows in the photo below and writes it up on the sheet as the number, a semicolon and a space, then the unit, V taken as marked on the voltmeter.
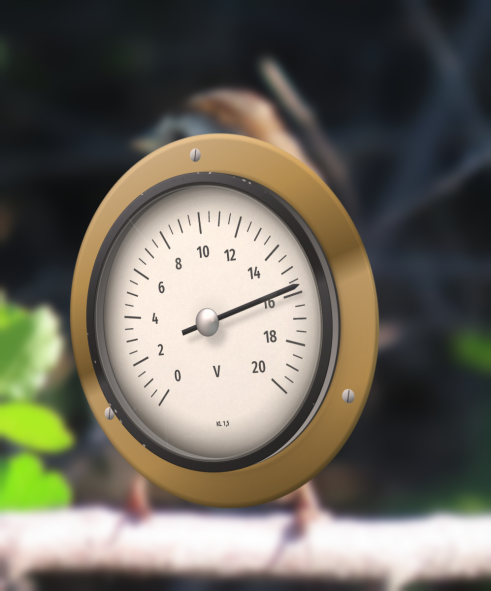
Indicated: 15.75; V
